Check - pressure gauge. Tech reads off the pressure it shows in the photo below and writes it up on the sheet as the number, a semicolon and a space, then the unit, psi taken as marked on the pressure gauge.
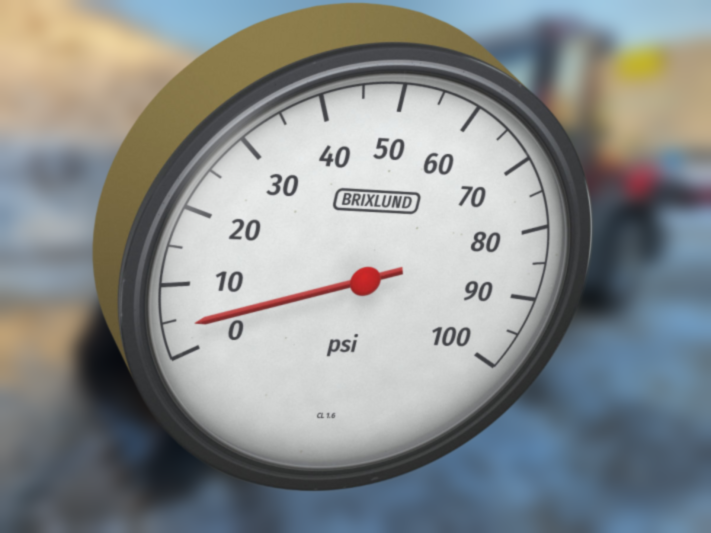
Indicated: 5; psi
